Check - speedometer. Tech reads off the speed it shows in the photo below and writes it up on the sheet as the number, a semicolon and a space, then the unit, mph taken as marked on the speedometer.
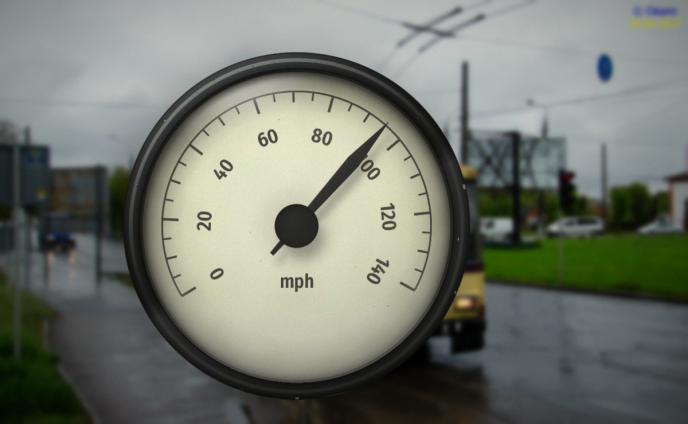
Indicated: 95; mph
